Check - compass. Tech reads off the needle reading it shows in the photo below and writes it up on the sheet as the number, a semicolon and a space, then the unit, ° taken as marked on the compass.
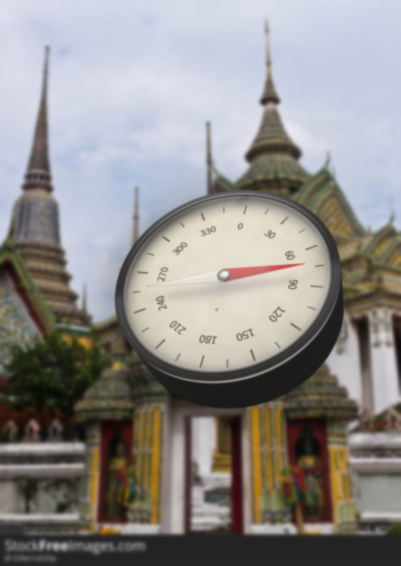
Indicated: 75; °
